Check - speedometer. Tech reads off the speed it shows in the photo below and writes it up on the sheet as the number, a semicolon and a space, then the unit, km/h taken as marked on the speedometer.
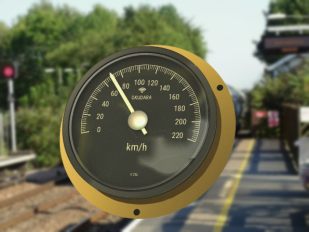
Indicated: 70; km/h
